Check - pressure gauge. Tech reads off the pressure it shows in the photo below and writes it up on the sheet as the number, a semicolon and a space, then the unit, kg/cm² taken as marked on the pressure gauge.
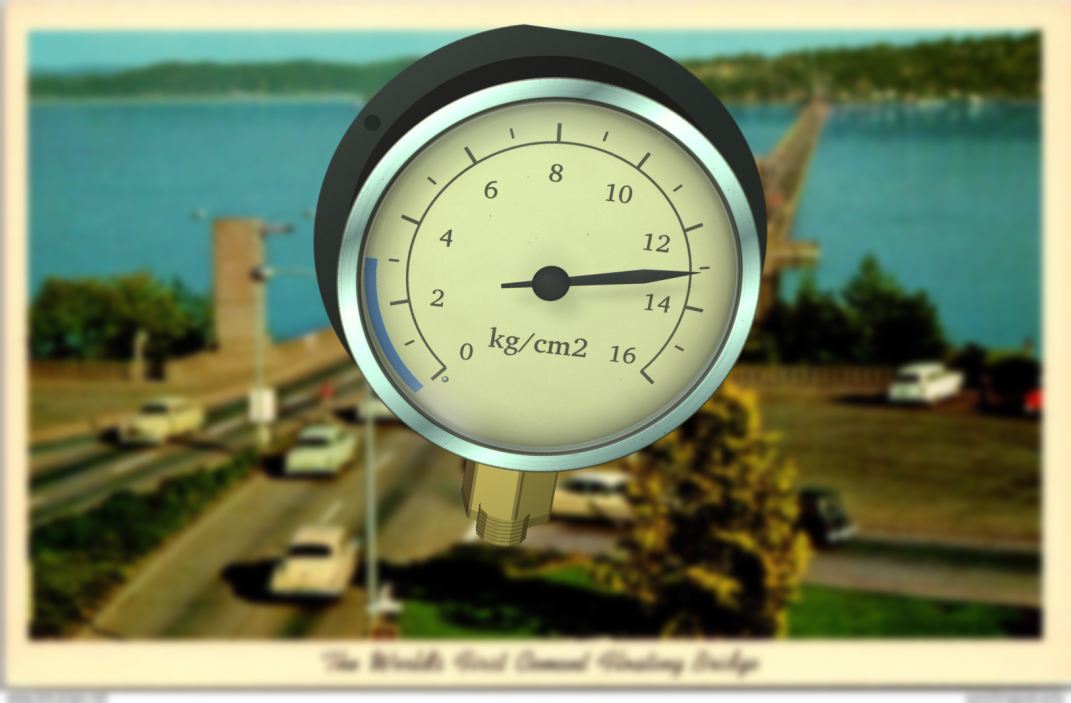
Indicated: 13; kg/cm²
